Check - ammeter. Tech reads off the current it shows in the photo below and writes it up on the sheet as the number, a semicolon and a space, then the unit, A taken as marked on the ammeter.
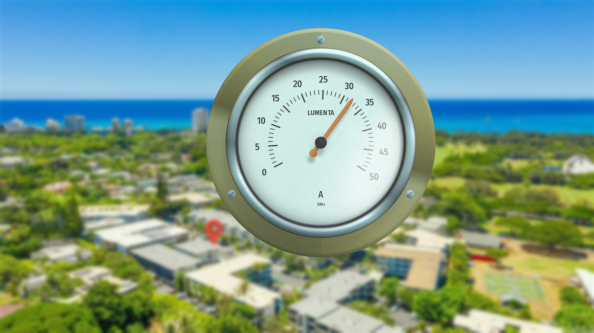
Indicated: 32; A
